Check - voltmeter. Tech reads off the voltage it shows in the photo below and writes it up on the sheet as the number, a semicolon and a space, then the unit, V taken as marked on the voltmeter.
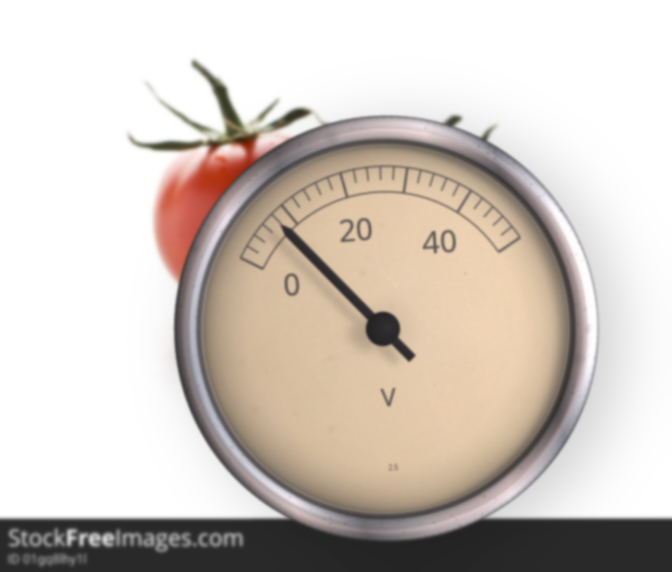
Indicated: 8; V
